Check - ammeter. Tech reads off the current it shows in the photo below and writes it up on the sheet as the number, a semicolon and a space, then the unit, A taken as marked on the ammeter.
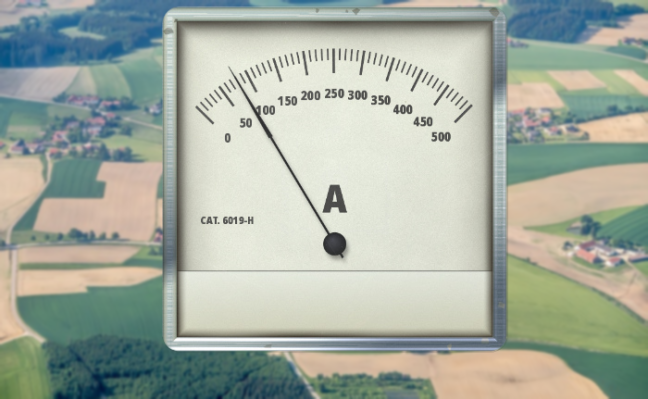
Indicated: 80; A
